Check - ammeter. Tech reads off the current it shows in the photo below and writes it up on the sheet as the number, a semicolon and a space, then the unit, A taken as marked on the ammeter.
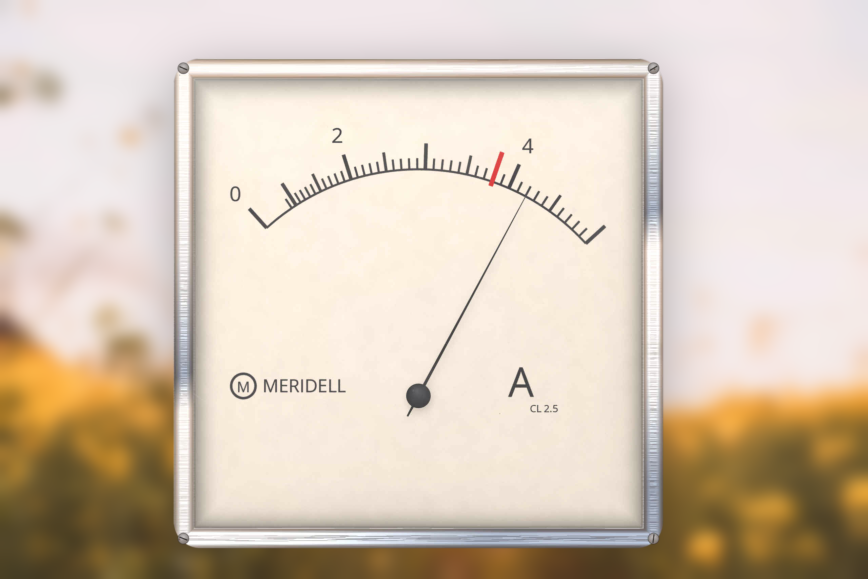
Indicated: 4.2; A
